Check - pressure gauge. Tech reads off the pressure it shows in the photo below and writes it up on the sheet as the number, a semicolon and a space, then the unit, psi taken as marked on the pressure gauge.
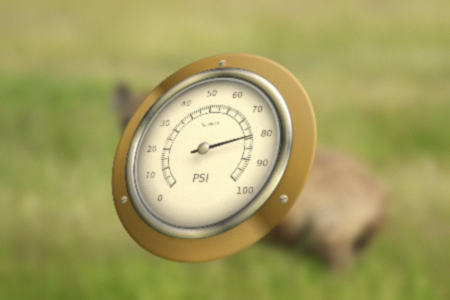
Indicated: 80; psi
